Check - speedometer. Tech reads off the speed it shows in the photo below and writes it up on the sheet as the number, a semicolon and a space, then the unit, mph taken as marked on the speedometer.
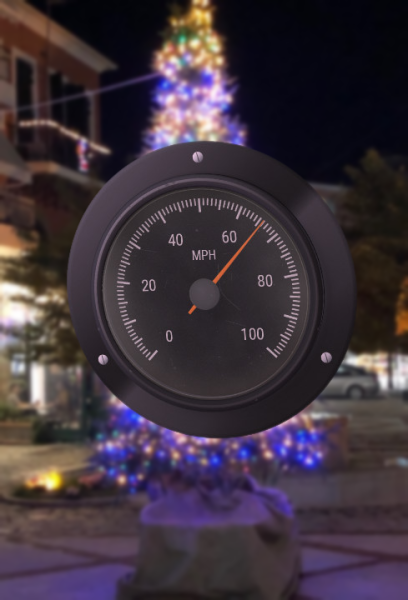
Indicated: 66; mph
